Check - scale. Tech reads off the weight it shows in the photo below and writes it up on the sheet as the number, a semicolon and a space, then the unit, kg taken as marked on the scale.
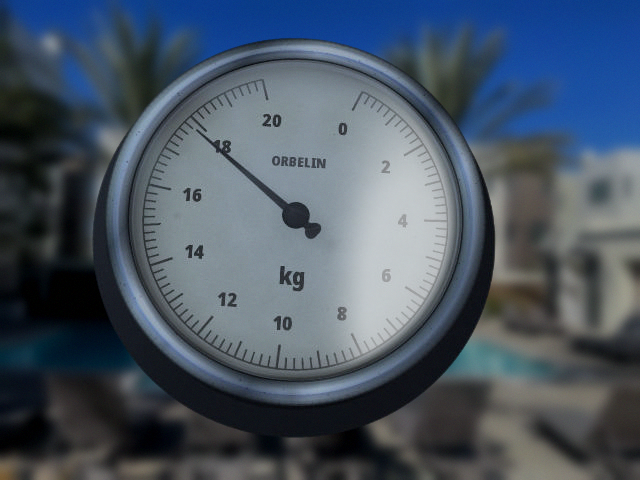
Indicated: 17.8; kg
